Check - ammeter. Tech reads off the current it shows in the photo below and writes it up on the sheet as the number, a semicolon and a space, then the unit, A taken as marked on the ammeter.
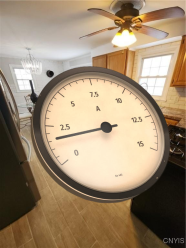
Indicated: 1.5; A
